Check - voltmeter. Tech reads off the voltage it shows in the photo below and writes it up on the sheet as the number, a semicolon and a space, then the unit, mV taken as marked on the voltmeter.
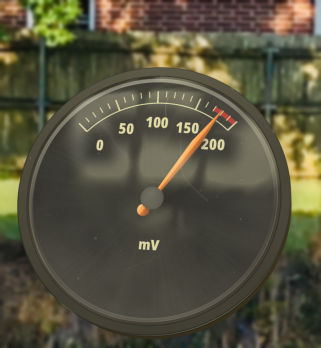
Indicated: 180; mV
